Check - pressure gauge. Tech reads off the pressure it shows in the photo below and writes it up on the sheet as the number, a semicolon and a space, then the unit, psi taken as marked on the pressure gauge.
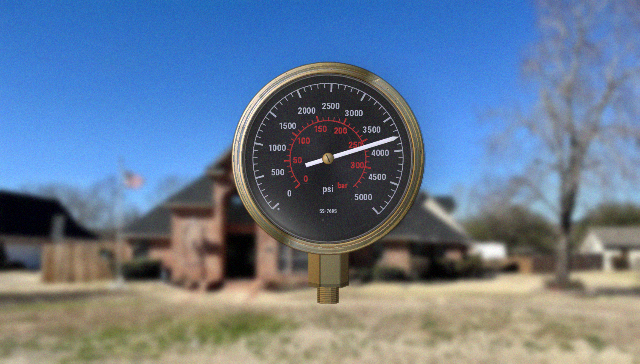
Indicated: 3800; psi
